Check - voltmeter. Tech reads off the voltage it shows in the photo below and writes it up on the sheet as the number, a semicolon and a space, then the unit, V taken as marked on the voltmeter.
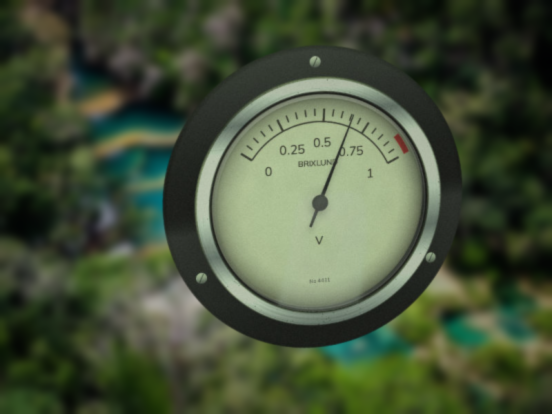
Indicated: 0.65; V
